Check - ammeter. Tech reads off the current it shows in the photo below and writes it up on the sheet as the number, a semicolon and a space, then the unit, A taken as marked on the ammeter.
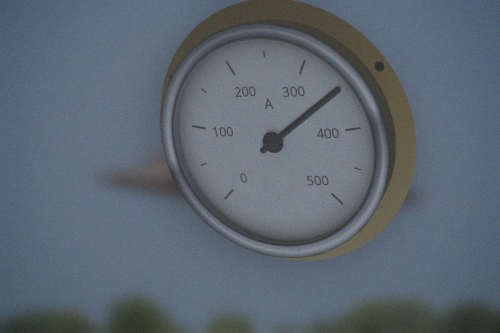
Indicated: 350; A
